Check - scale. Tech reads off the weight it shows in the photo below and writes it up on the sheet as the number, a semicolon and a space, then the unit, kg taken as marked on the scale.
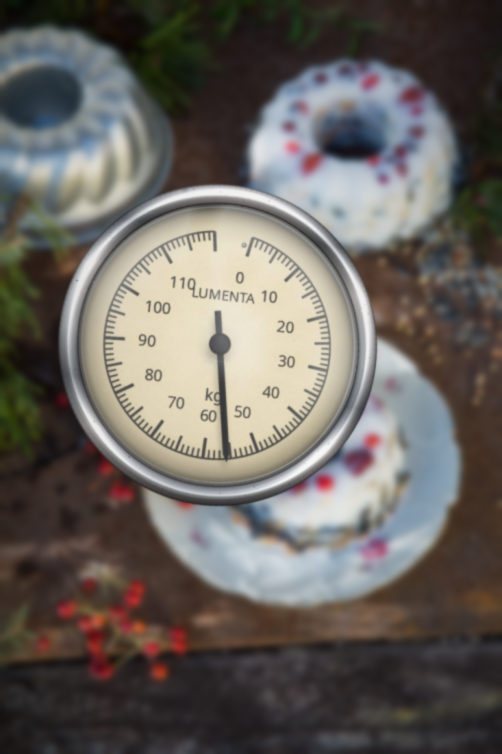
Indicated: 56; kg
